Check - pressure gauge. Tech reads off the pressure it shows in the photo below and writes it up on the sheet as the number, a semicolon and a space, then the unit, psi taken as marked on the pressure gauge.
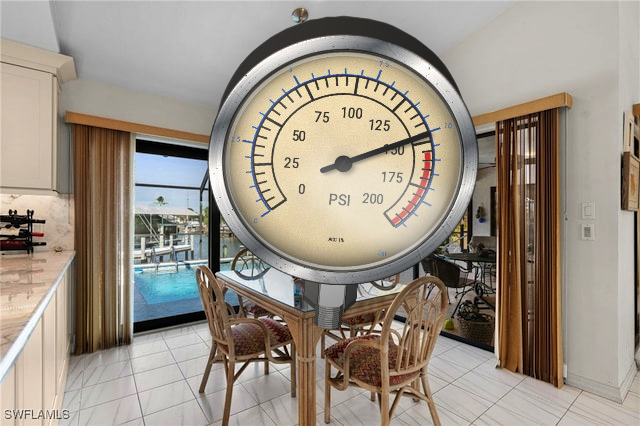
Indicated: 145; psi
